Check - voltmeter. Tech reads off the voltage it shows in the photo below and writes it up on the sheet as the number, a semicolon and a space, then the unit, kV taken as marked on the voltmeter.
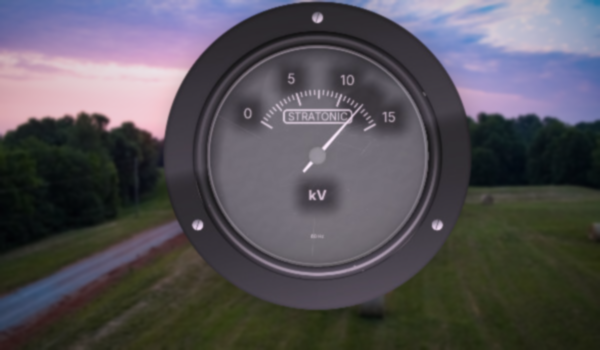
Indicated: 12.5; kV
